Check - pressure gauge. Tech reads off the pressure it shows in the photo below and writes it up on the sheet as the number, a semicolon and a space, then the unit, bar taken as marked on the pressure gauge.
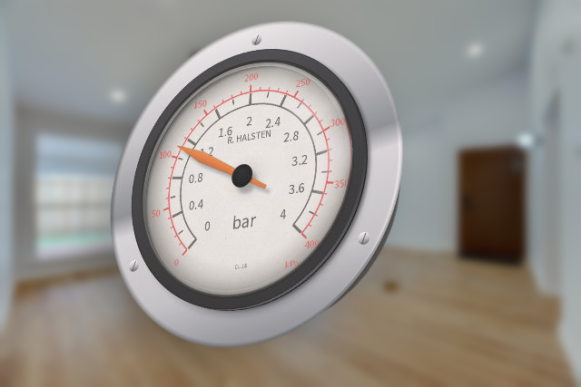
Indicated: 1.1; bar
